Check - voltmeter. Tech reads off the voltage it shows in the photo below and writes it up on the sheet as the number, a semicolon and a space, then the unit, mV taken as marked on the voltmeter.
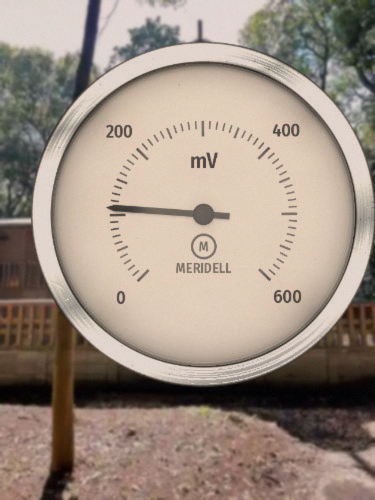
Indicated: 110; mV
